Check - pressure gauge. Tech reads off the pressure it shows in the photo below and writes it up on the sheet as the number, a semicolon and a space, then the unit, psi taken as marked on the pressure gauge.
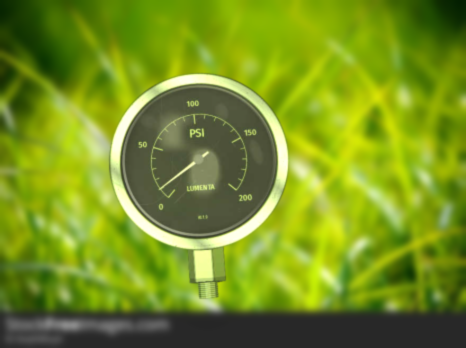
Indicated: 10; psi
